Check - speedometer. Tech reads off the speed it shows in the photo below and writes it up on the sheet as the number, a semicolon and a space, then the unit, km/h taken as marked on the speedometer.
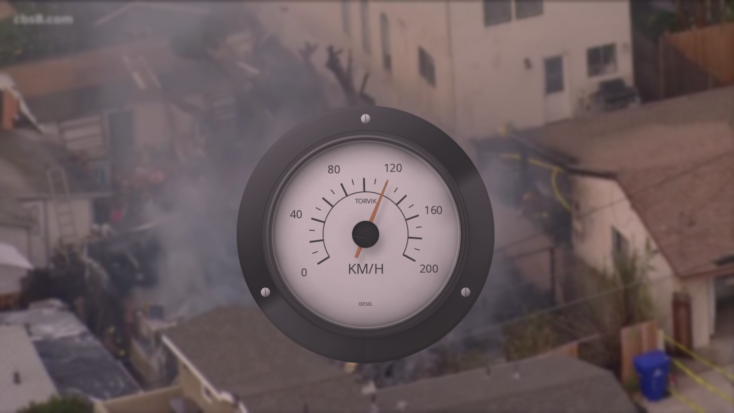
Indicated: 120; km/h
